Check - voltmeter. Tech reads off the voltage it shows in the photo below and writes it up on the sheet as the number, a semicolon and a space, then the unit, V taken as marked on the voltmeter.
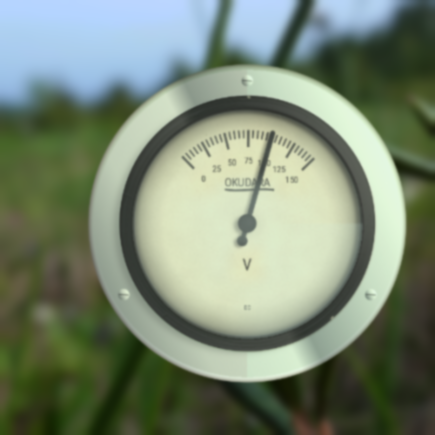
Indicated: 100; V
